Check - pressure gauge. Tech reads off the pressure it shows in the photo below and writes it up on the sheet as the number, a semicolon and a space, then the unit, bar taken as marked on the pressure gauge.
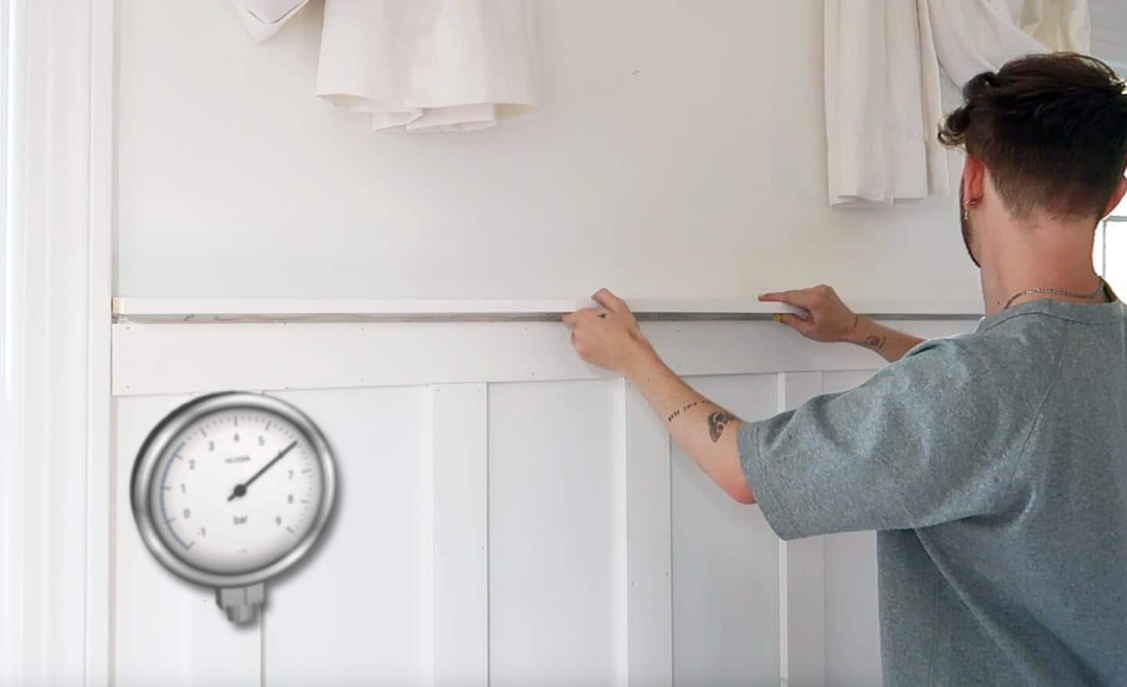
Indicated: 6; bar
